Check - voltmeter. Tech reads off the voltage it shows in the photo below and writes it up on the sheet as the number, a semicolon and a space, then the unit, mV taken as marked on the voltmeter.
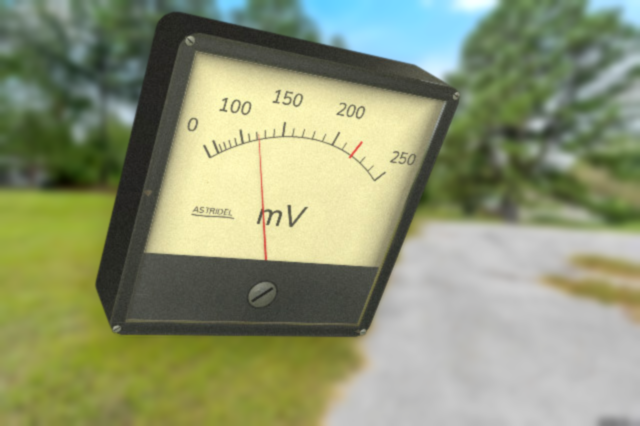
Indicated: 120; mV
